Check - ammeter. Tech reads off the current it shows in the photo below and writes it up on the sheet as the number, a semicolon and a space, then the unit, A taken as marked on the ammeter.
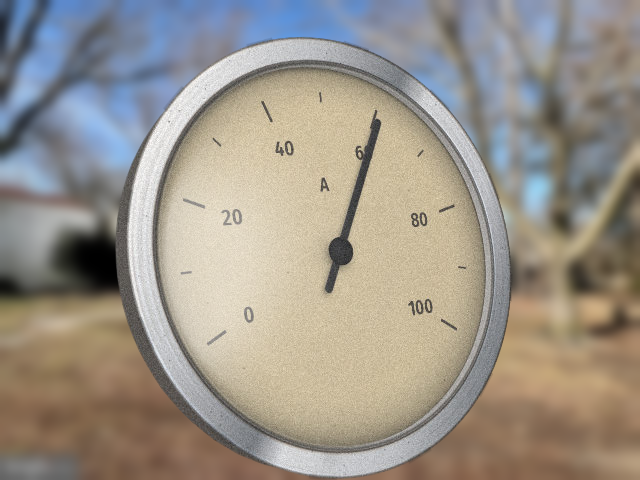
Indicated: 60; A
